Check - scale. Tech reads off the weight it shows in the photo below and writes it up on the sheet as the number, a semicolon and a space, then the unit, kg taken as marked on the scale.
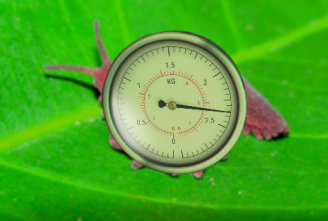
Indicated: 2.35; kg
